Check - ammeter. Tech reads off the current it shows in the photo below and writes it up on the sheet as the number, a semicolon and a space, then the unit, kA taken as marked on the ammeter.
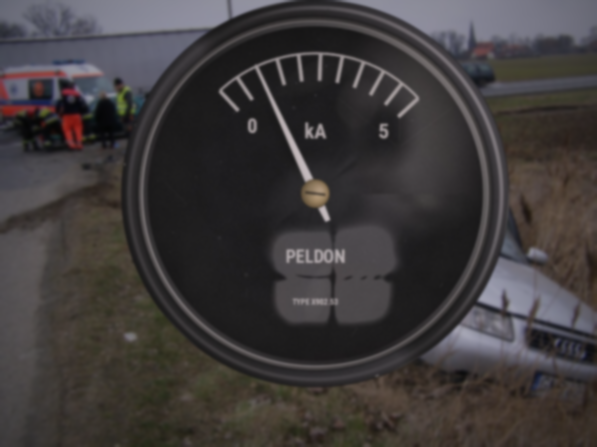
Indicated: 1; kA
